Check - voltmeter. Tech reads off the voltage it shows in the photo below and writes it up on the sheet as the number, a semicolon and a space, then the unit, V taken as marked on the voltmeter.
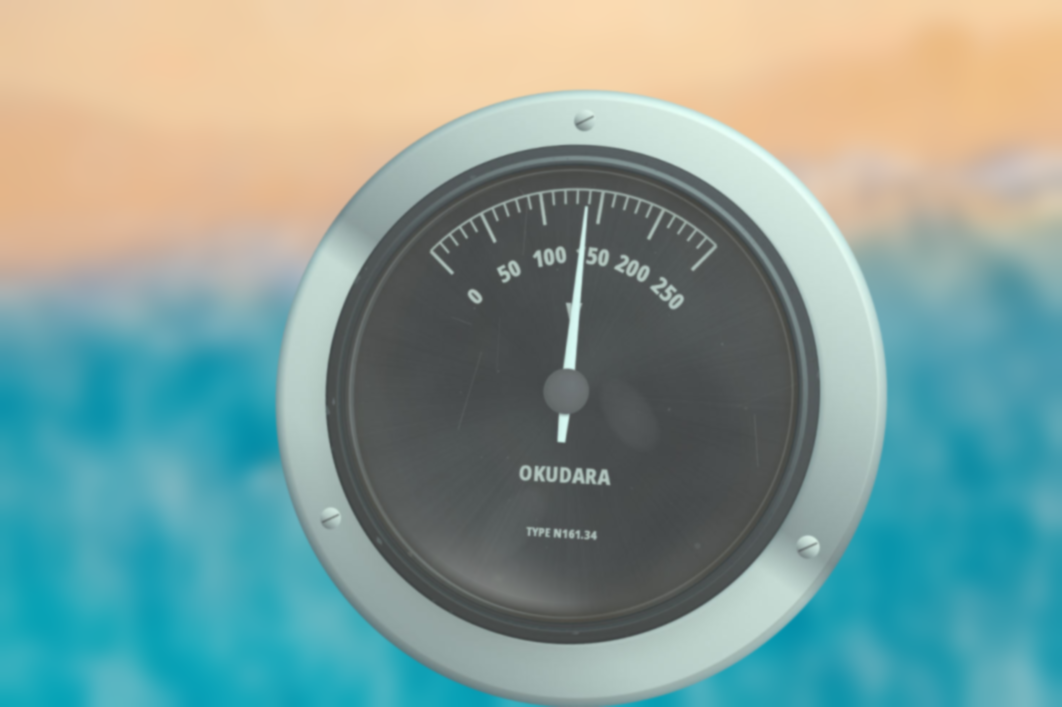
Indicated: 140; V
